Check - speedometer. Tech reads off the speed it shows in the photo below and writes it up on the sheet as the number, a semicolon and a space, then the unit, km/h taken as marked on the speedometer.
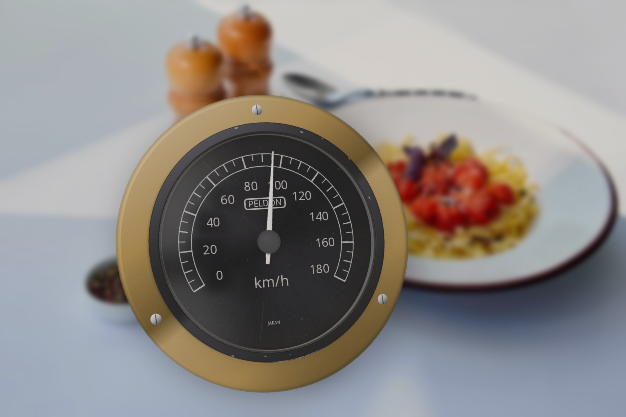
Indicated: 95; km/h
